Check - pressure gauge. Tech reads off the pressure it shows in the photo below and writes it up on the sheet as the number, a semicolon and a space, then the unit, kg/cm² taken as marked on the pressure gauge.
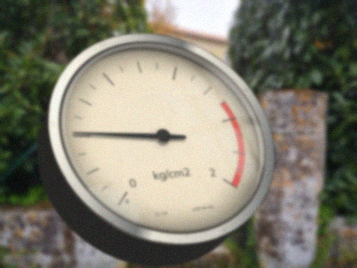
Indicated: 0.4; kg/cm²
